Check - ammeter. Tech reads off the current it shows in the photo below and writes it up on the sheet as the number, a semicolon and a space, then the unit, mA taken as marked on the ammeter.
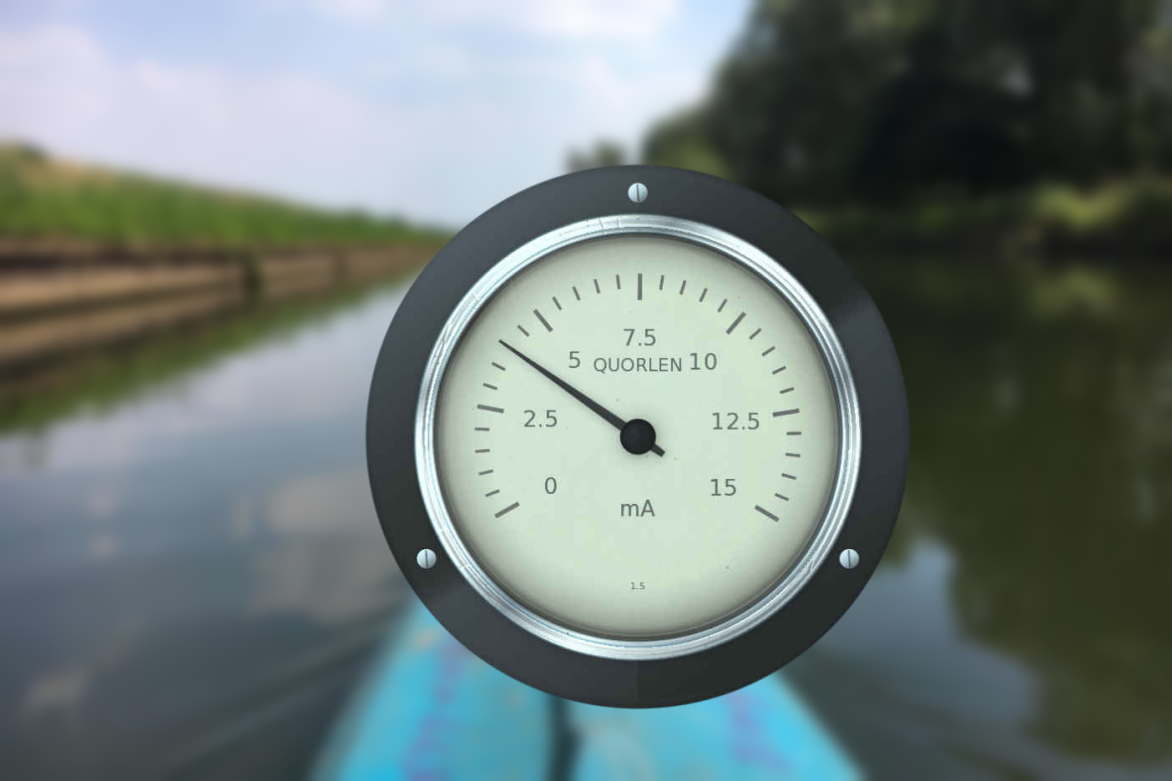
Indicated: 4; mA
